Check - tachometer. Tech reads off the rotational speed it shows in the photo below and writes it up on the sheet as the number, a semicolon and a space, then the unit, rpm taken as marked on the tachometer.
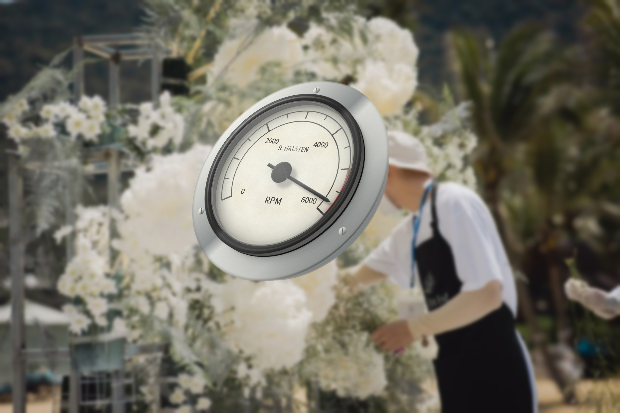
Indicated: 5750; rpm
